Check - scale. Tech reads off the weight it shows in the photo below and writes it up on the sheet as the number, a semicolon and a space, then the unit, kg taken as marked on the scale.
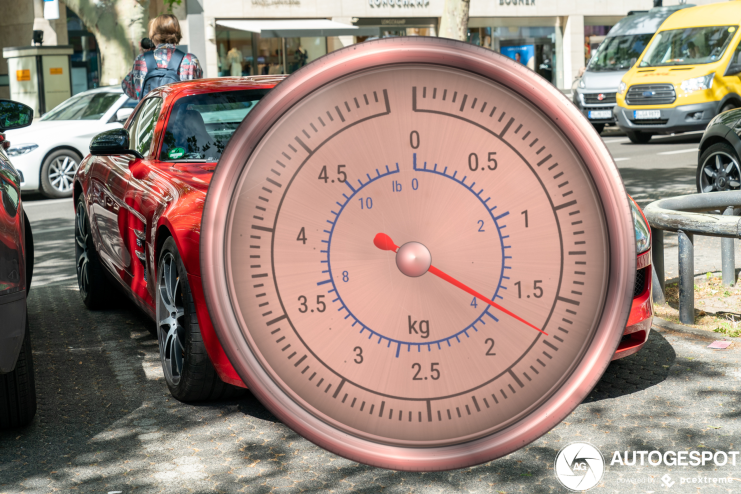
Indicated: 1.7; kg
